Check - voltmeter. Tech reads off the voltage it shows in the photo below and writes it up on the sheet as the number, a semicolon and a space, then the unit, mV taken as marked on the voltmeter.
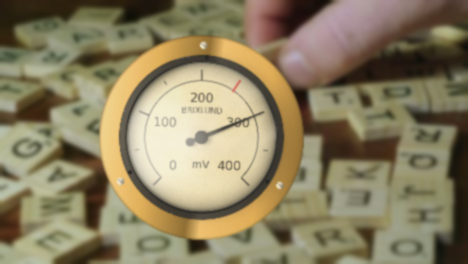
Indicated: 300; mV
